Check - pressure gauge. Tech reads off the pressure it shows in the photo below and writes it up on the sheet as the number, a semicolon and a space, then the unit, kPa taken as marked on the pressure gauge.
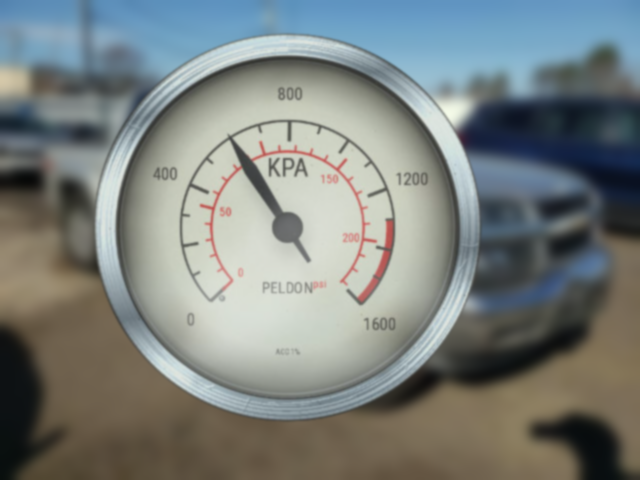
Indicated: 600; kPa
